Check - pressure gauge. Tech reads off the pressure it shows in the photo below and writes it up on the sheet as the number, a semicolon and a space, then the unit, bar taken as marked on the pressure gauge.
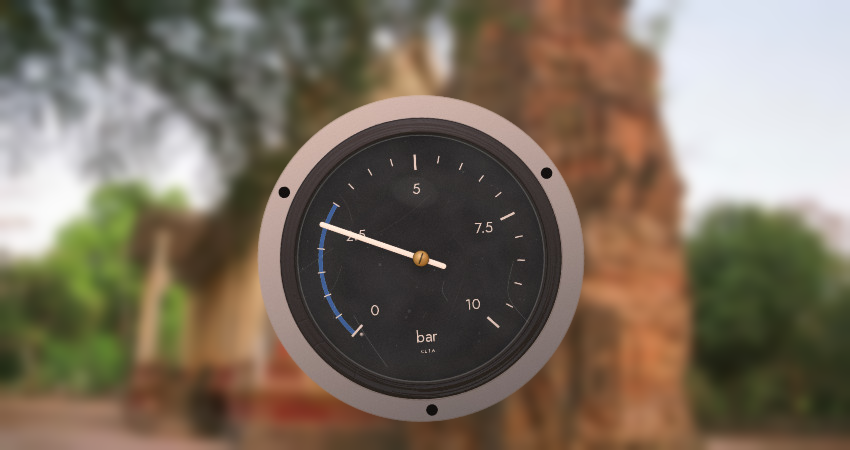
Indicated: 2.5; bar
